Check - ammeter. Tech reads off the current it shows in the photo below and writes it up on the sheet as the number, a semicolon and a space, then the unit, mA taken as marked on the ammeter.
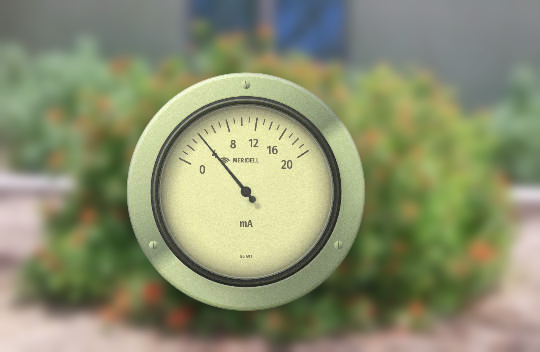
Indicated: 4; mA
